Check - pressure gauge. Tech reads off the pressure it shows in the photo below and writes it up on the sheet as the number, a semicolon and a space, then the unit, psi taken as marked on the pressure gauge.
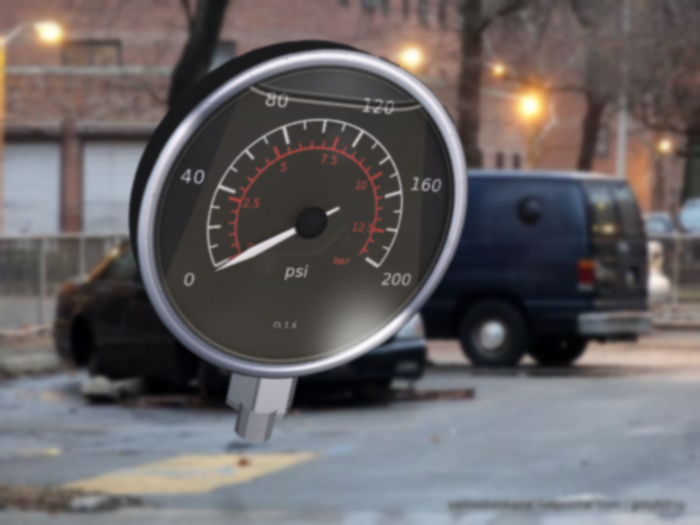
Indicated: 0; psi
